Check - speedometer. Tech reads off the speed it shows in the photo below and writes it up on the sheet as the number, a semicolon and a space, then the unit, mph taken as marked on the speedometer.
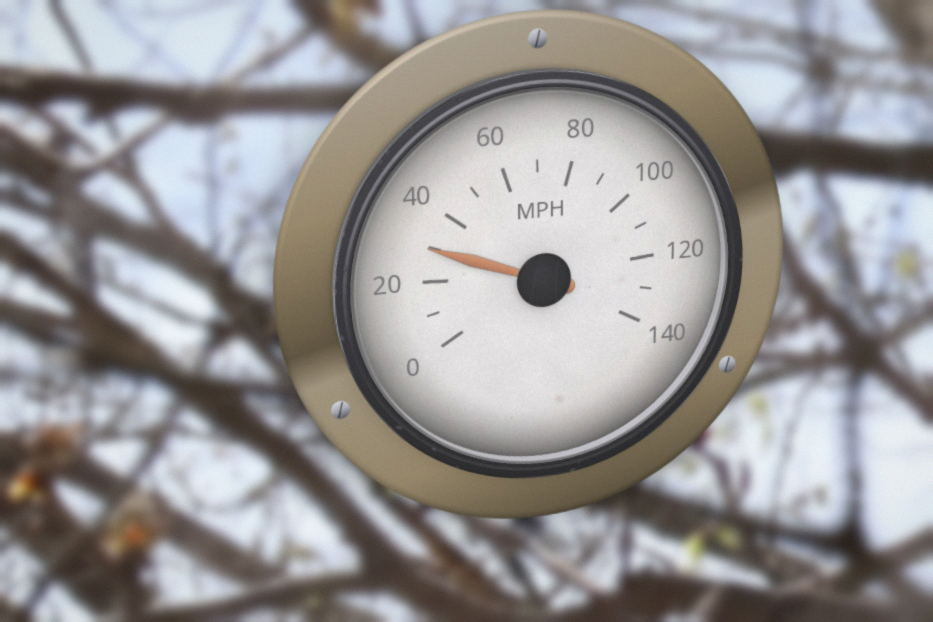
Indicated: 30; mph
